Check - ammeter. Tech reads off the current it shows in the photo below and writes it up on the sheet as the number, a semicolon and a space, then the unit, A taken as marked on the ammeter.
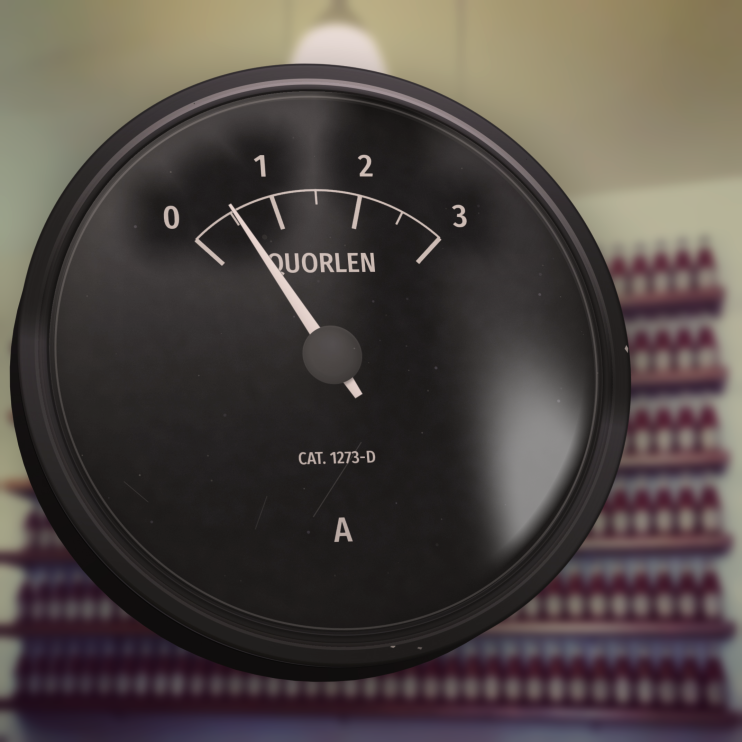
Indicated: 0.5; A
